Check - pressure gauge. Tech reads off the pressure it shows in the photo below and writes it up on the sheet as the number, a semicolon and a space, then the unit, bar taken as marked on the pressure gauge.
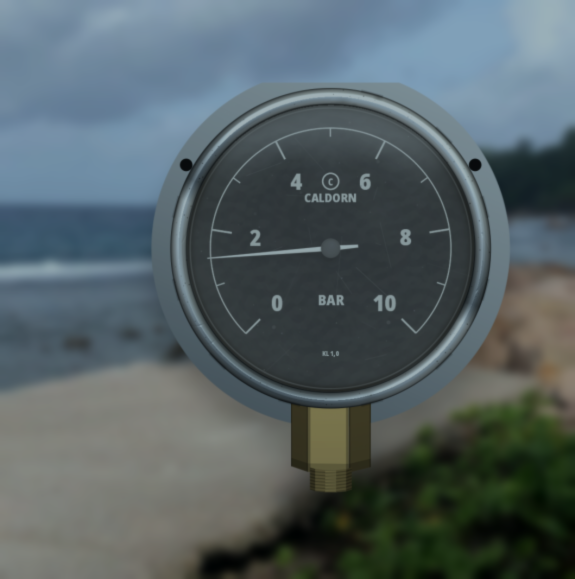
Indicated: 1.5; bar
